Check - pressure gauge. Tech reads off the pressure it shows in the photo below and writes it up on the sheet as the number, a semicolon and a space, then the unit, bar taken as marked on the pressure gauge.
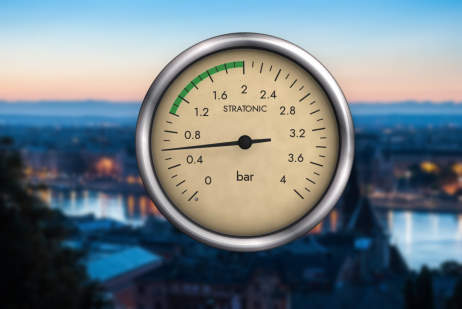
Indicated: 0.6; bar
